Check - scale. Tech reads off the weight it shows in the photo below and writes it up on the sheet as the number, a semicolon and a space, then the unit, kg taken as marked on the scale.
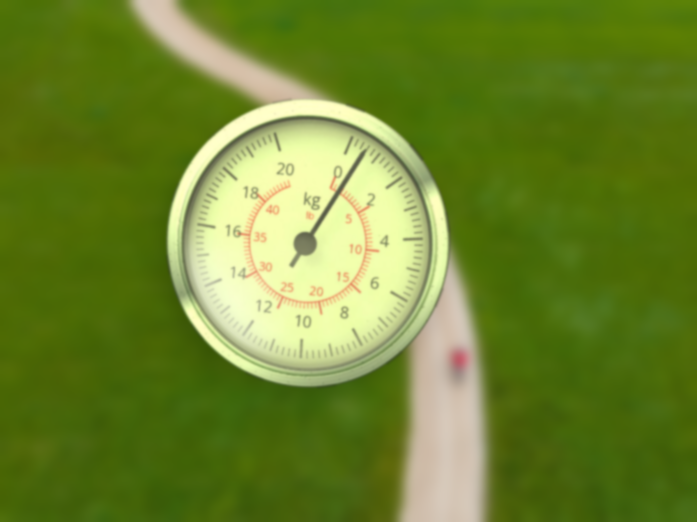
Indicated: 0.6; kg
